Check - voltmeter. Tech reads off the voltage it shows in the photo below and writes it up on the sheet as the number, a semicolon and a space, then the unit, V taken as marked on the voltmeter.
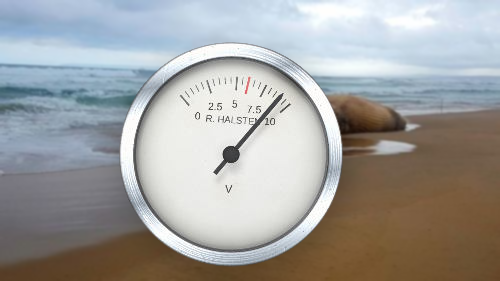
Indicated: 9; V
